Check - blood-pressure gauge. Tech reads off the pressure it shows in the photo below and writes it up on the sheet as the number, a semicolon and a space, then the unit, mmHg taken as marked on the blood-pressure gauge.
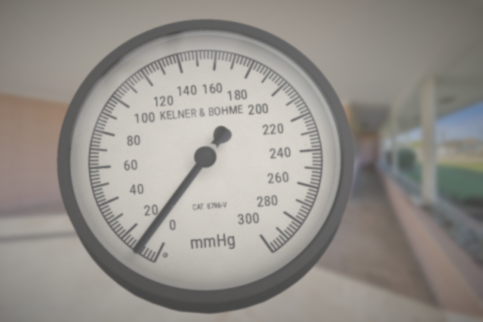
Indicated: 10; mmHg
